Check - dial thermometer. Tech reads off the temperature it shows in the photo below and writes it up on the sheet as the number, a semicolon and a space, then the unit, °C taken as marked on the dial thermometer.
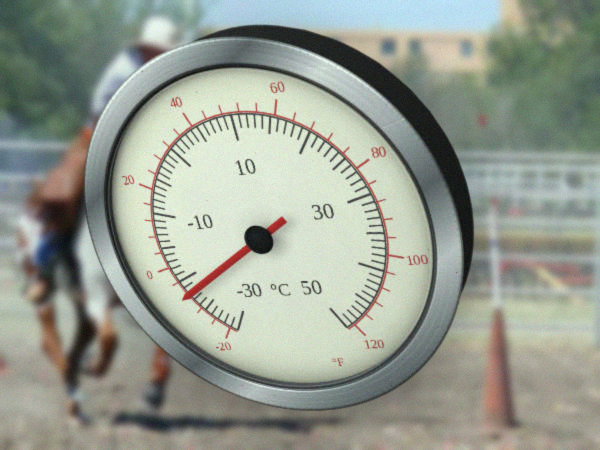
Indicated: -22; °C
